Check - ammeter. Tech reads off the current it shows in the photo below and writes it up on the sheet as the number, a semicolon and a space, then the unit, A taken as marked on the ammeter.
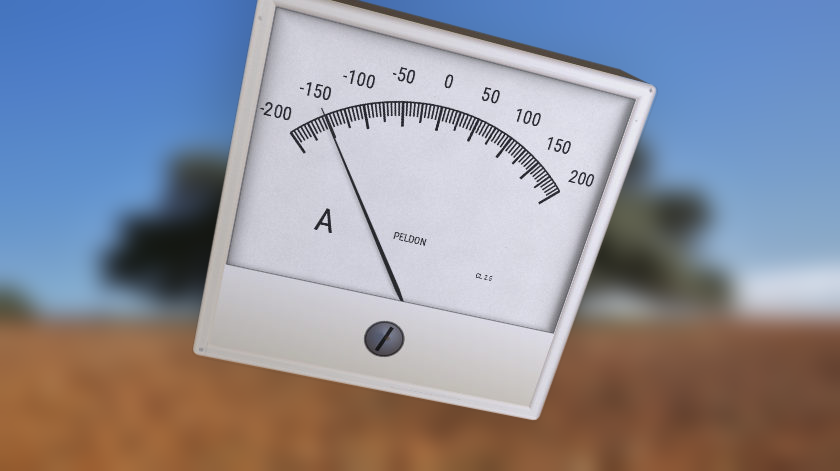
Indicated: -150; A
